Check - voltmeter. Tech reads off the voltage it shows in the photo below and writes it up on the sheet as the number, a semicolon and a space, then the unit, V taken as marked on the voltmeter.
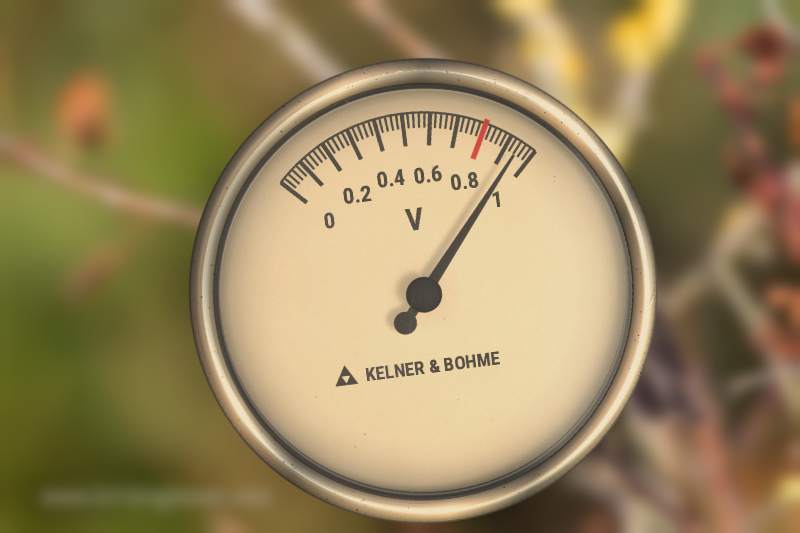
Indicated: 0.94; V
